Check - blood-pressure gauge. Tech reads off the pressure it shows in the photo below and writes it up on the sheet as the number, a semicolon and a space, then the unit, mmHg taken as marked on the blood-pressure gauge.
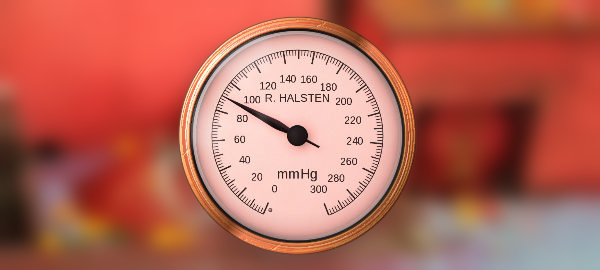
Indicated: 90; mmHg
